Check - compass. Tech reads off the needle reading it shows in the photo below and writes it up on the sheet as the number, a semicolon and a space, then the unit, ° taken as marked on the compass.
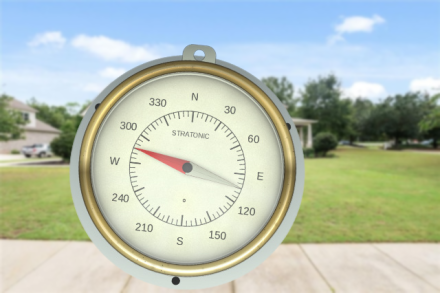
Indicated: 285; °
